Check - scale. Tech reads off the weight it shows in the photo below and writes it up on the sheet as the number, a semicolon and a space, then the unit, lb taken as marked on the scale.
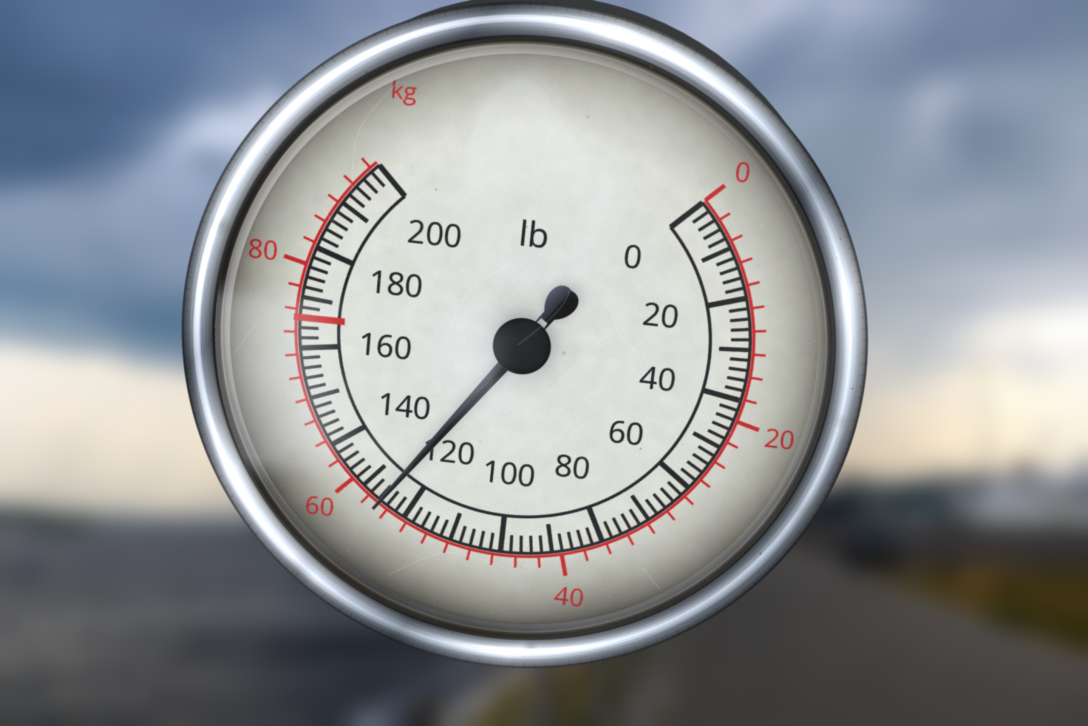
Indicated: 126; lb
